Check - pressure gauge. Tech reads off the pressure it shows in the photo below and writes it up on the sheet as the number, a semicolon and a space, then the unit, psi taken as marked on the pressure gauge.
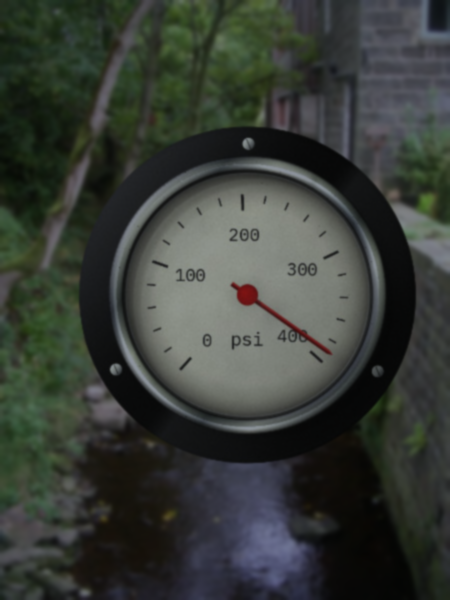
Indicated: 390; psi
